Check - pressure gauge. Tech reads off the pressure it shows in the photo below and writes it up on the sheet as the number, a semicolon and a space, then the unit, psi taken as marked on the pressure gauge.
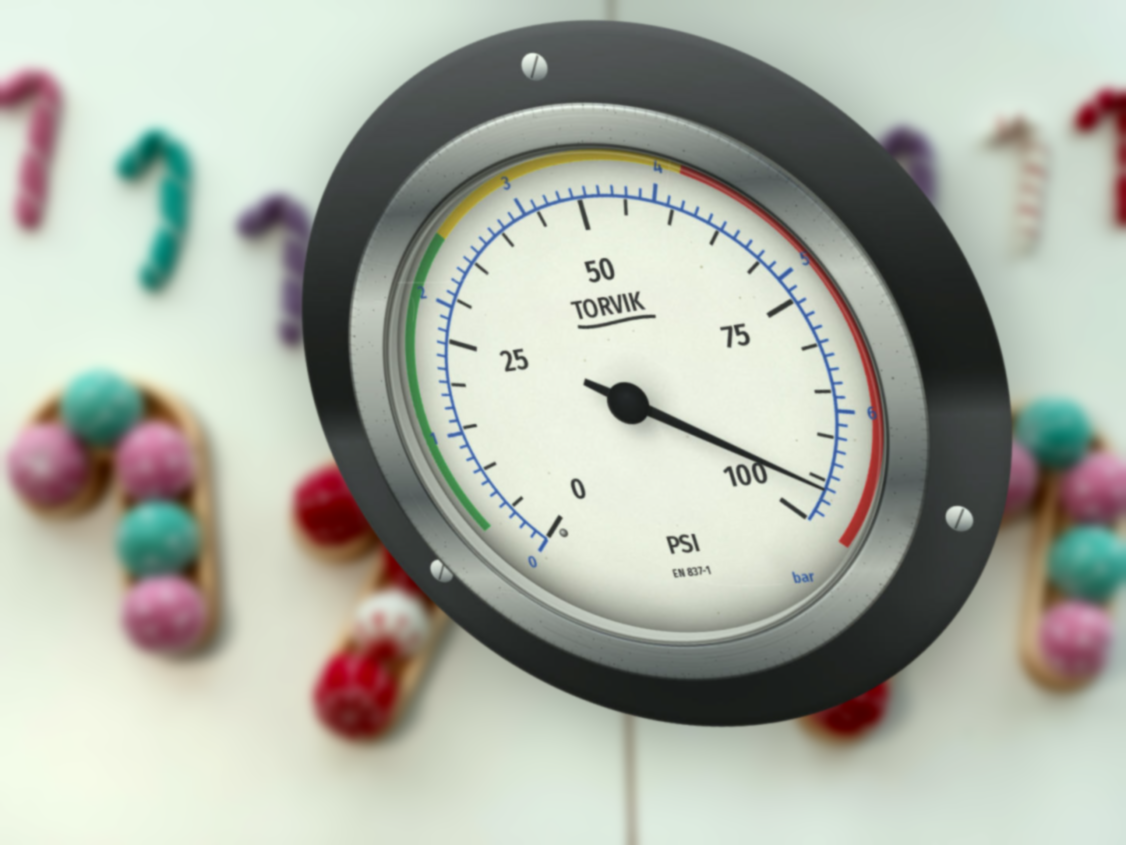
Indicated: 95; psi
